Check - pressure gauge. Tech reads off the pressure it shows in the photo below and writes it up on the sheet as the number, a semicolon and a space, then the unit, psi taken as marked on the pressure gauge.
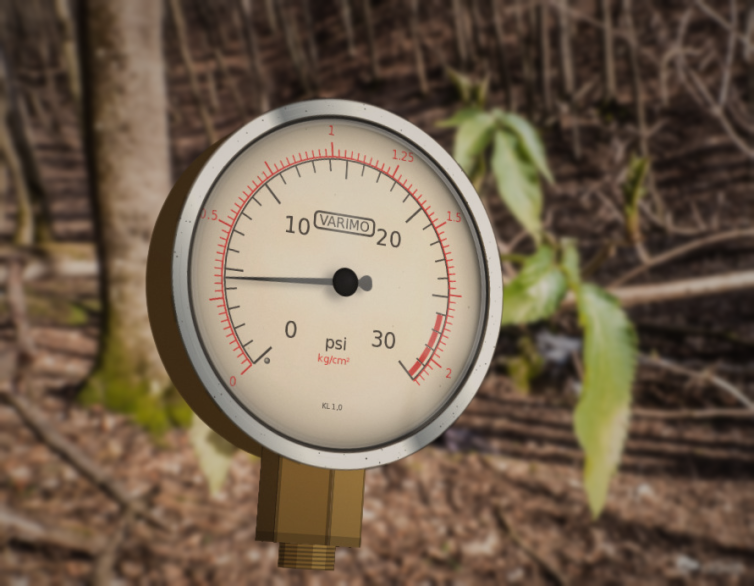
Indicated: 4.5; psi
